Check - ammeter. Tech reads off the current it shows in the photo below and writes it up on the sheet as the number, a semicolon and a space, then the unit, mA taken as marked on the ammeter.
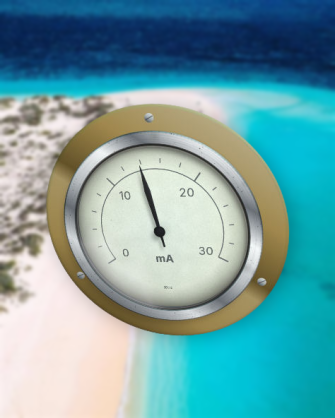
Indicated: 14; mA
